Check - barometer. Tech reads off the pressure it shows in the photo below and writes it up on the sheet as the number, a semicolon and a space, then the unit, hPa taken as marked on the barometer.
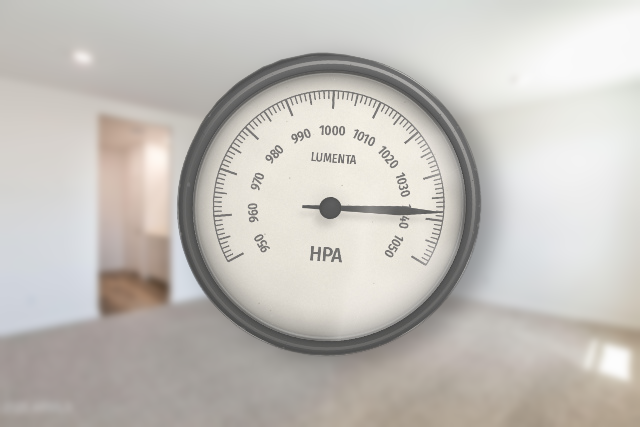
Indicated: 1038; hPa
